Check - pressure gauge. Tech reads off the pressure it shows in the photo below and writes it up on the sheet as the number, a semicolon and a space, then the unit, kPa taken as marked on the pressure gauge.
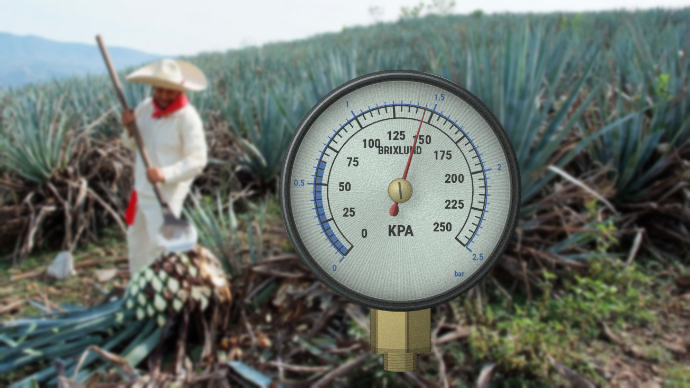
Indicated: 145; kPa
